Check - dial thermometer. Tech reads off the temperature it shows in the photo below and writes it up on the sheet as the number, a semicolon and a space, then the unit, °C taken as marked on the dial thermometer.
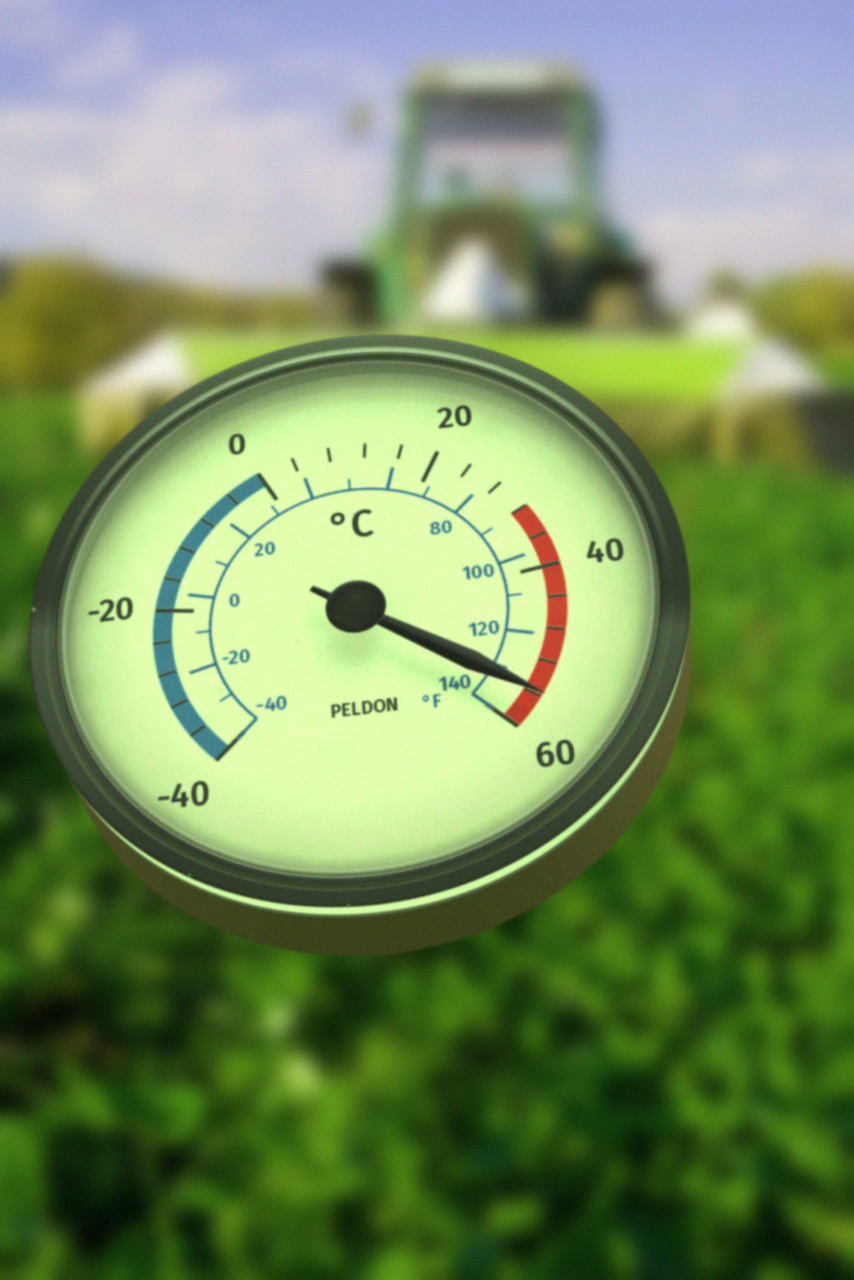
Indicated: 56; °C
